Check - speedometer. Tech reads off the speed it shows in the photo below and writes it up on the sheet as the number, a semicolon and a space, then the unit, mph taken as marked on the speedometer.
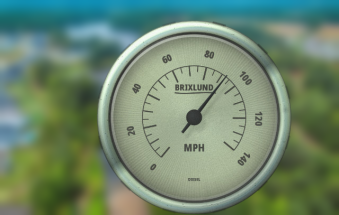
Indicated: 92.5; mph
